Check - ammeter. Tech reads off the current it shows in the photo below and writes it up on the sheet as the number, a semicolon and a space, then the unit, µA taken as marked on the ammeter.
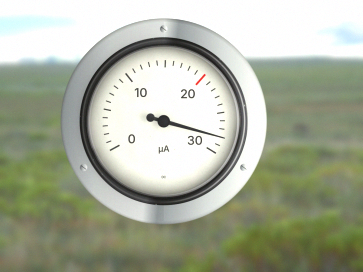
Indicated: 28; µA
